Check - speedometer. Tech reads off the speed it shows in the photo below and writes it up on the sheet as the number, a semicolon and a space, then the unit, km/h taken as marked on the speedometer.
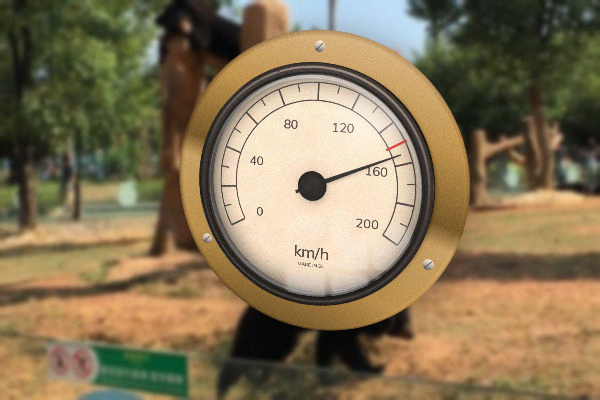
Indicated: 155; km/h
